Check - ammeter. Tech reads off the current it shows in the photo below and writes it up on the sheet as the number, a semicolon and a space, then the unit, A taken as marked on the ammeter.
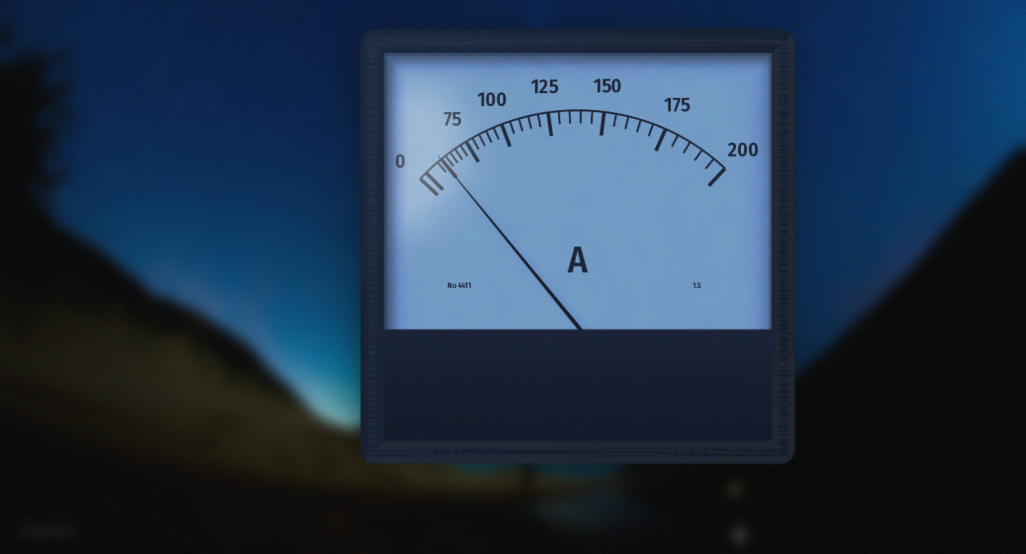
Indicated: 50; A
